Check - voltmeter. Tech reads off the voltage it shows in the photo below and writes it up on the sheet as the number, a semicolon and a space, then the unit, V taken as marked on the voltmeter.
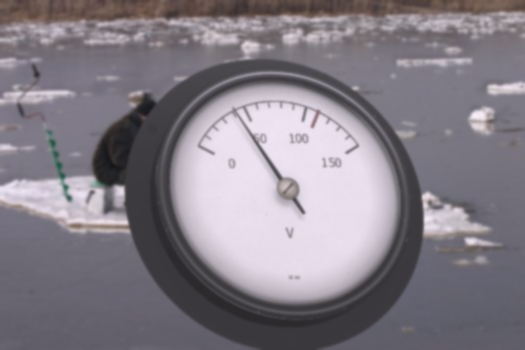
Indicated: 40; V
